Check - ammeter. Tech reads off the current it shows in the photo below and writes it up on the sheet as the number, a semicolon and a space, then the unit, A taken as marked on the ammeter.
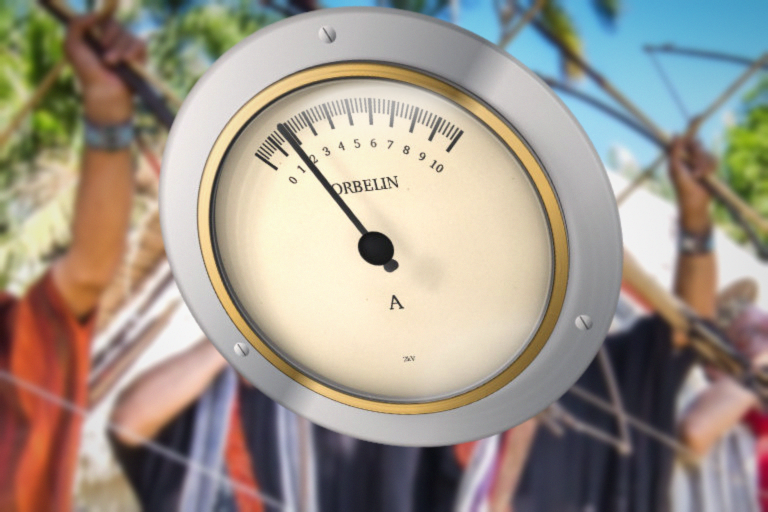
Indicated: 2; A
